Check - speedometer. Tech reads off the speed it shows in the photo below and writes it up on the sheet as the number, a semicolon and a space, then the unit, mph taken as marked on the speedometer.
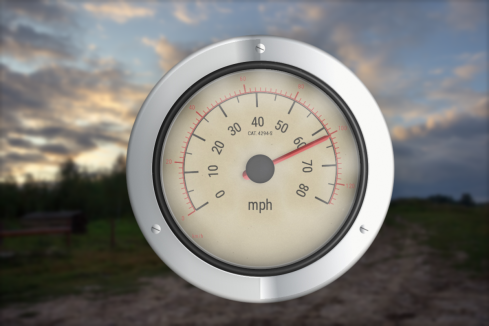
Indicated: 62.5; mph
